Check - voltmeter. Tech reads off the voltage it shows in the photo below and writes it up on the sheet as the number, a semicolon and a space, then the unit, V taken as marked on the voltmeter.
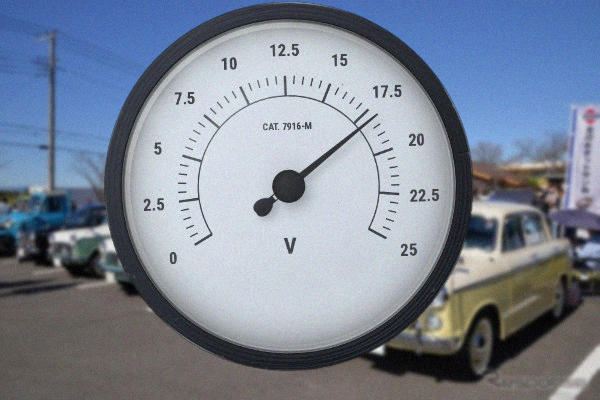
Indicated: 18; V
